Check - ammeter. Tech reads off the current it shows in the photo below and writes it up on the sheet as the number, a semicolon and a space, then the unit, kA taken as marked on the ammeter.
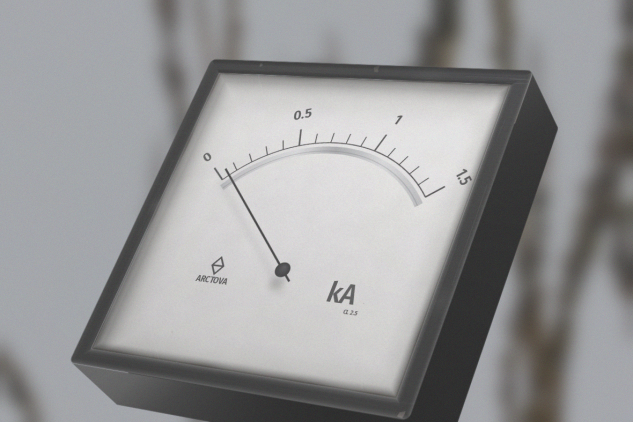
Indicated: 0.05; kA
